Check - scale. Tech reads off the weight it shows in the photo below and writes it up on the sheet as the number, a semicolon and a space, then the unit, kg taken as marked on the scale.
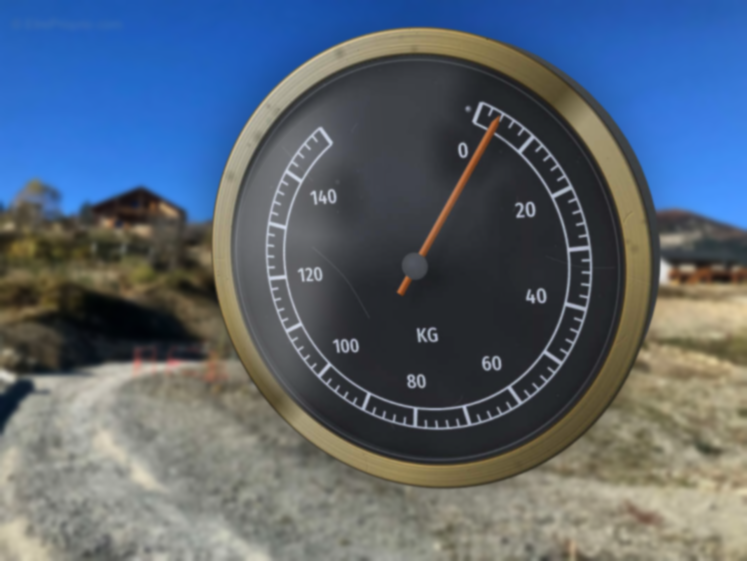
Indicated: 4; kg
